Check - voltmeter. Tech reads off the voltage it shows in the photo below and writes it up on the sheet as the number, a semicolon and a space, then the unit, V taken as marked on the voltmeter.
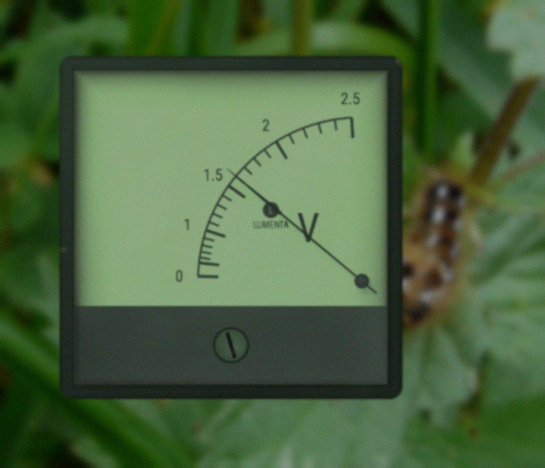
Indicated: 1.6; V
